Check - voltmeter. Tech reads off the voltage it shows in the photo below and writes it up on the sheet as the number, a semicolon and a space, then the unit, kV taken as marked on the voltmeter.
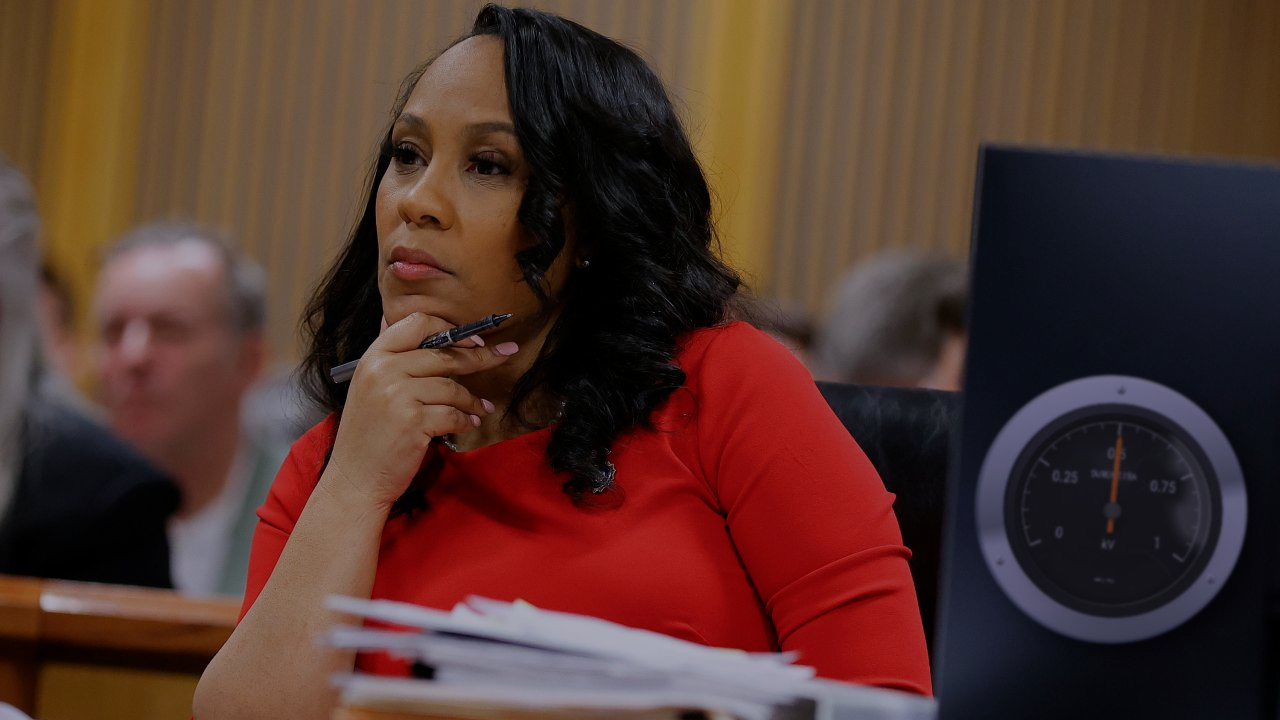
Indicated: 0.5; kV
